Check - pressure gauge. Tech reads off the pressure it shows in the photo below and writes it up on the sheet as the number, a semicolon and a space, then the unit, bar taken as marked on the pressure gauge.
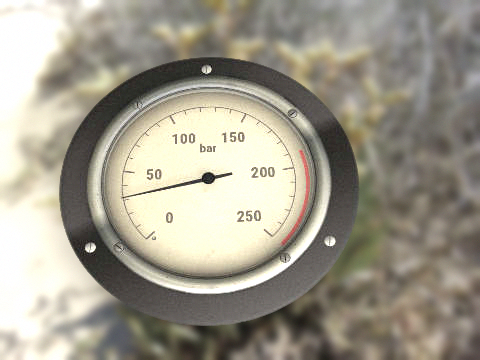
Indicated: 30; bar
